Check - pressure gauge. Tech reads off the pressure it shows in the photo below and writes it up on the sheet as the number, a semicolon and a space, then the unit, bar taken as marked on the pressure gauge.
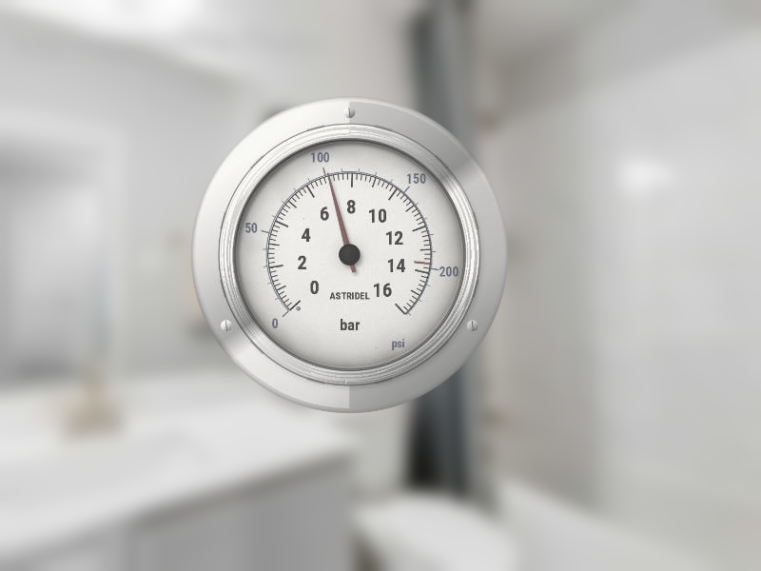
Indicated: 7; bar
